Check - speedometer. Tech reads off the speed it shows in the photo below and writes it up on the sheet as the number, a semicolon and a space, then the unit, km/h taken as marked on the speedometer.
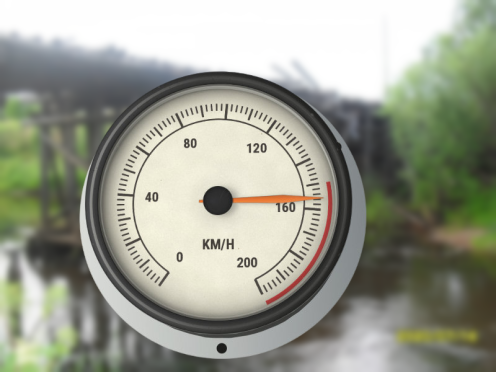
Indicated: 156; km/h
